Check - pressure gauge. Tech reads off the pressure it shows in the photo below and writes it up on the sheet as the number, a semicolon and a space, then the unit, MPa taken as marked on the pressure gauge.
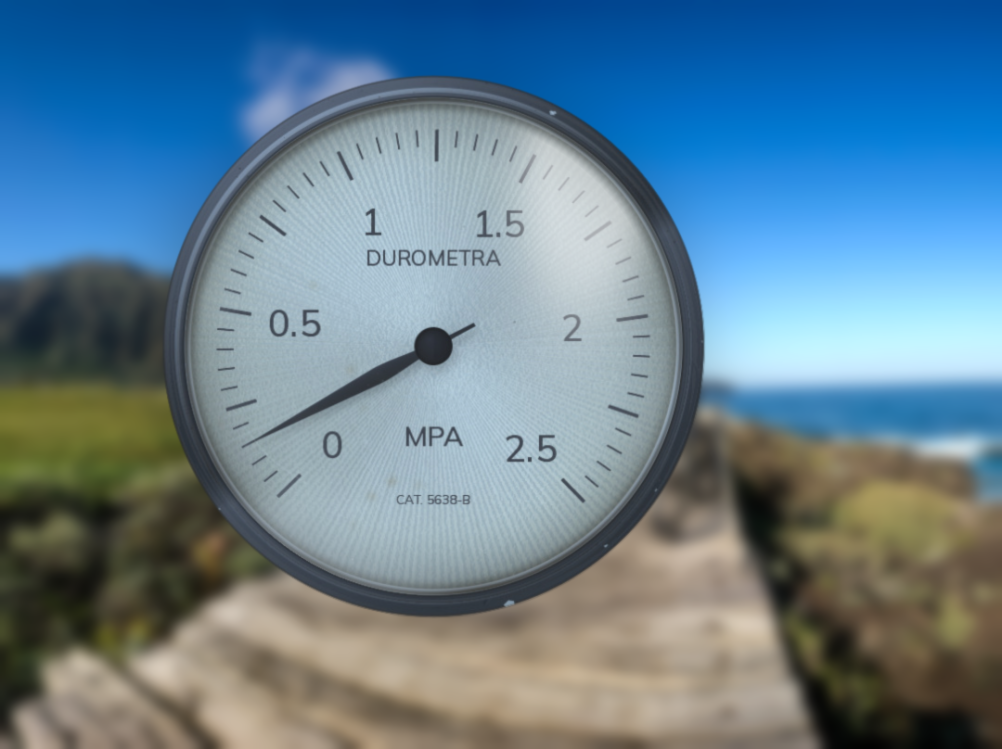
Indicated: 0.15; MPa
